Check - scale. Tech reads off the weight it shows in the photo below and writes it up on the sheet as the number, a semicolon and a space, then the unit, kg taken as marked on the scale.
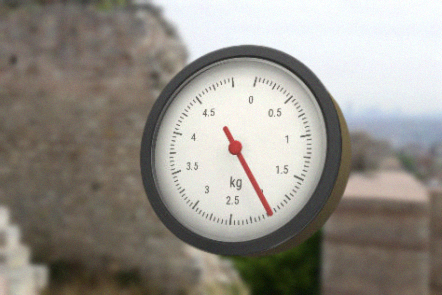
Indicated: 2; kg
